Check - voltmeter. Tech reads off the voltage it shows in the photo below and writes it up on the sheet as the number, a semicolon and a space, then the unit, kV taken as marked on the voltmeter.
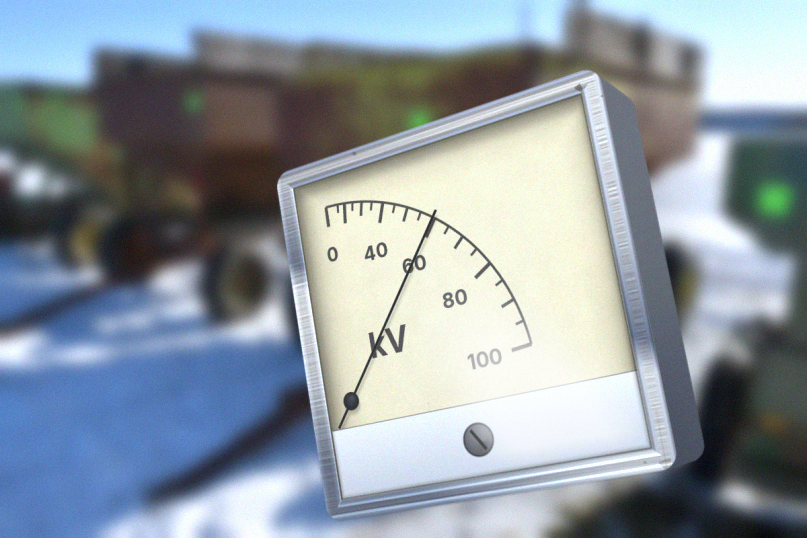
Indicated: 60; kV
